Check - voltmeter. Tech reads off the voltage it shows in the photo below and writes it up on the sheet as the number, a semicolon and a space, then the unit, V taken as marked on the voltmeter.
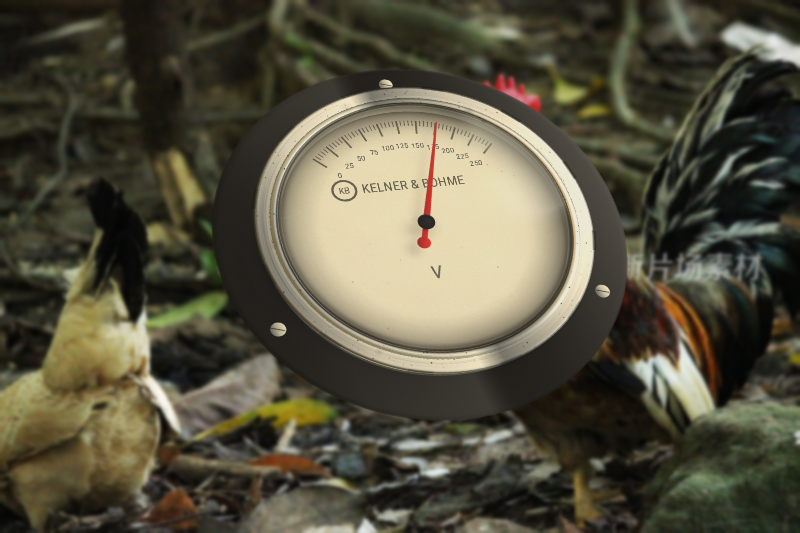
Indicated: 175; V
